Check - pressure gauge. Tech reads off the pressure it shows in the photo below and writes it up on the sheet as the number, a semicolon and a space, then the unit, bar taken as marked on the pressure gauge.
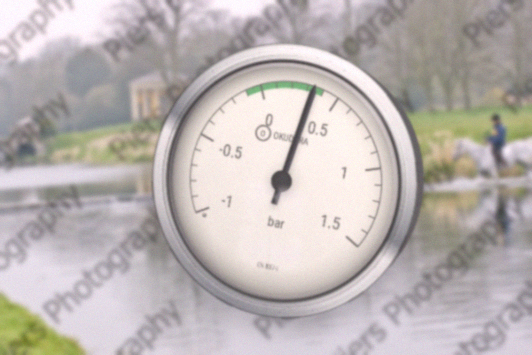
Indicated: 0.35; bar
